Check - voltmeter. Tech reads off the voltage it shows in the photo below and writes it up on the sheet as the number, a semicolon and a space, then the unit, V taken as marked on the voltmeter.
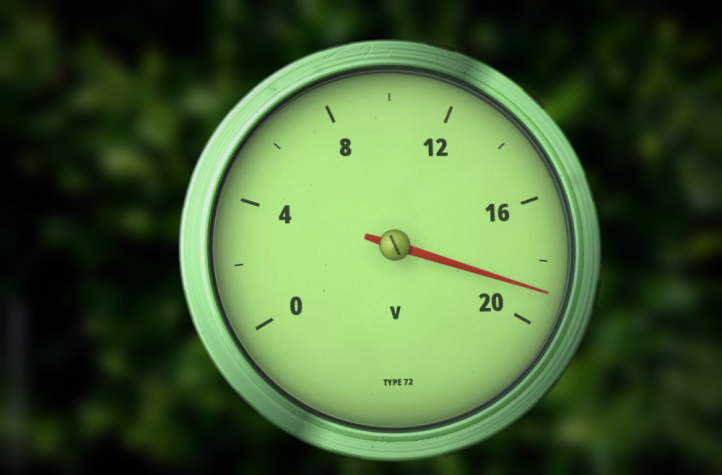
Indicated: 19; V
